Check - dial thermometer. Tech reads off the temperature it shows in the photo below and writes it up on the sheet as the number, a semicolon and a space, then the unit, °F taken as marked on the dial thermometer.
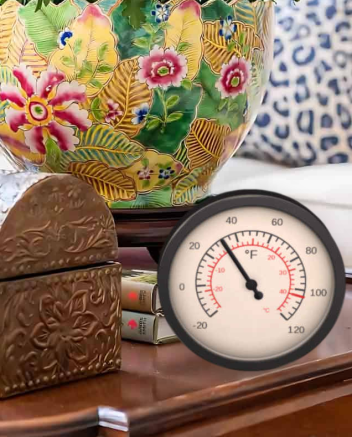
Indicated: 32; °F
